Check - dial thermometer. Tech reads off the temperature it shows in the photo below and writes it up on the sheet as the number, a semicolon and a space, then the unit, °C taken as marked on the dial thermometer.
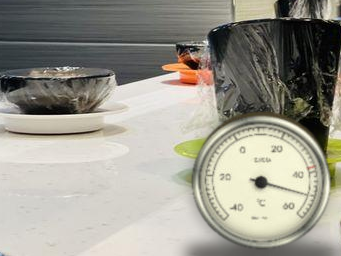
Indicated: 50; °C
